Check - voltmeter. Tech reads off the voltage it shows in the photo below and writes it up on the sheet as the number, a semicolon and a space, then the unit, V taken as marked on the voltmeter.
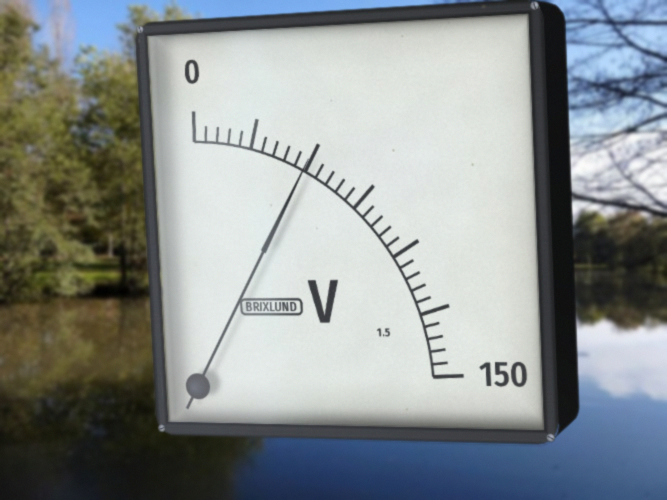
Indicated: 50; V
